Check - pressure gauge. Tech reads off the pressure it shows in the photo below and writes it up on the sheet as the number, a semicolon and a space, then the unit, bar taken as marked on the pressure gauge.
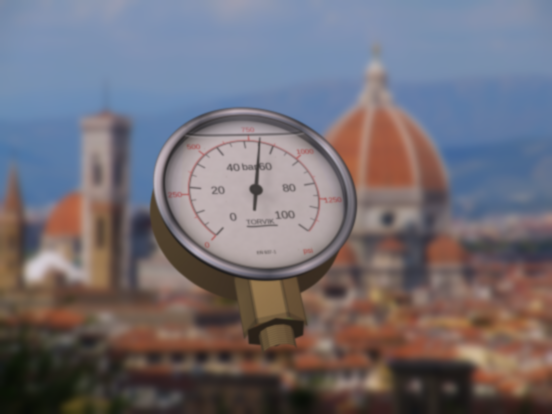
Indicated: 55; bar
